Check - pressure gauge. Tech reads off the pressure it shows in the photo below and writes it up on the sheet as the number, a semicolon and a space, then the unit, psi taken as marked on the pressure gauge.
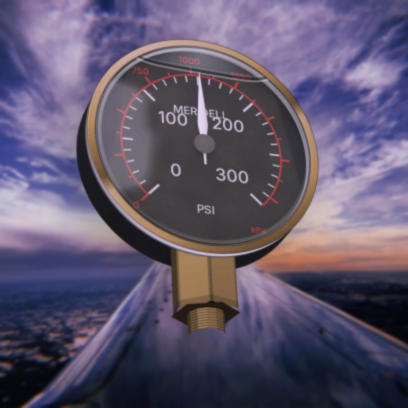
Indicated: 150; psi
